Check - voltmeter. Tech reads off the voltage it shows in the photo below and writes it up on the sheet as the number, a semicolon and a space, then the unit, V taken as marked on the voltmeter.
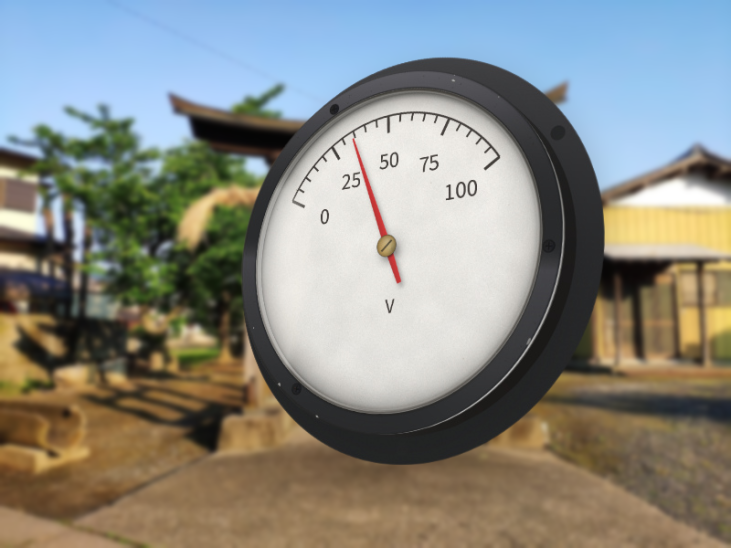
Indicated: 35; V
